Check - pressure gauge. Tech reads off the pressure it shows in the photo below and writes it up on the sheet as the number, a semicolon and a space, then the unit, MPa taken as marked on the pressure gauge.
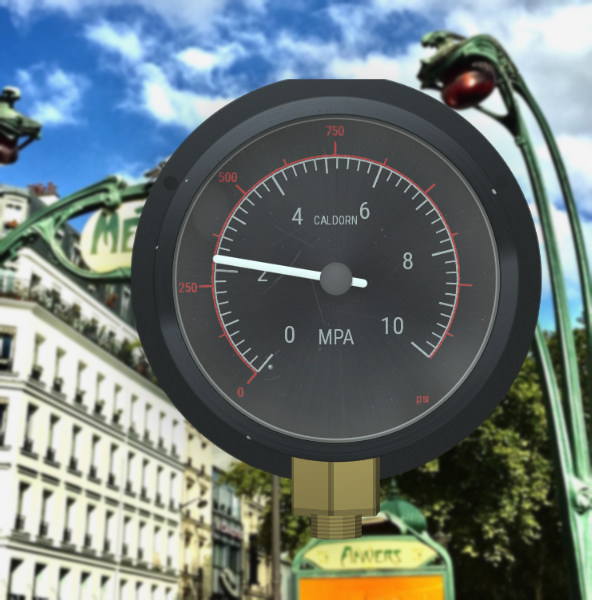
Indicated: 2.2; MPa
